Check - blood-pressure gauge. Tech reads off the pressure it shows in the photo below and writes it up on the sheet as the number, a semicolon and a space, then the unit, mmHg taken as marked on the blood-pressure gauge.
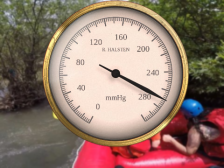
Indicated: 270; mmHg
